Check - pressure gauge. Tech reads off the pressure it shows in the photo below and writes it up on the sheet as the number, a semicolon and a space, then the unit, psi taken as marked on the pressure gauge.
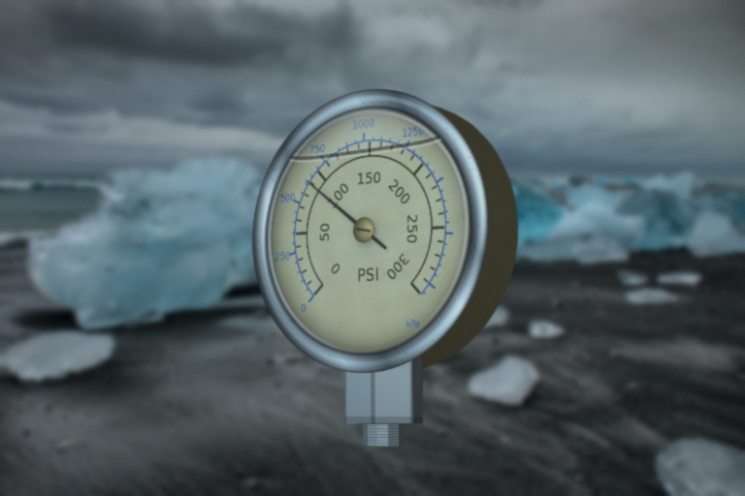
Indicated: 90; psi
